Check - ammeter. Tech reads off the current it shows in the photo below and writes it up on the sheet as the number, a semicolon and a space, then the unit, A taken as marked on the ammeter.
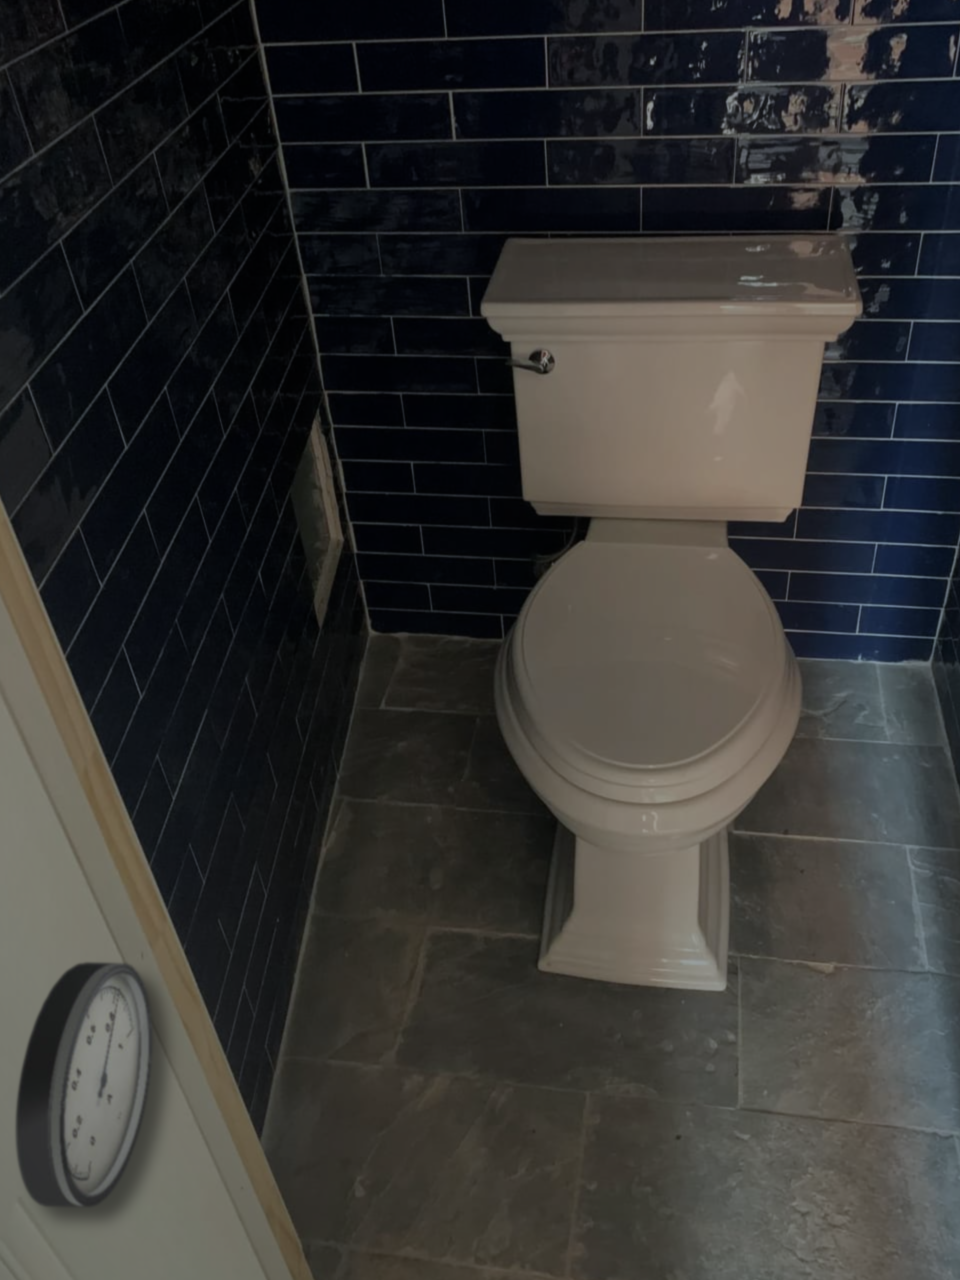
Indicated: 0.8; A
